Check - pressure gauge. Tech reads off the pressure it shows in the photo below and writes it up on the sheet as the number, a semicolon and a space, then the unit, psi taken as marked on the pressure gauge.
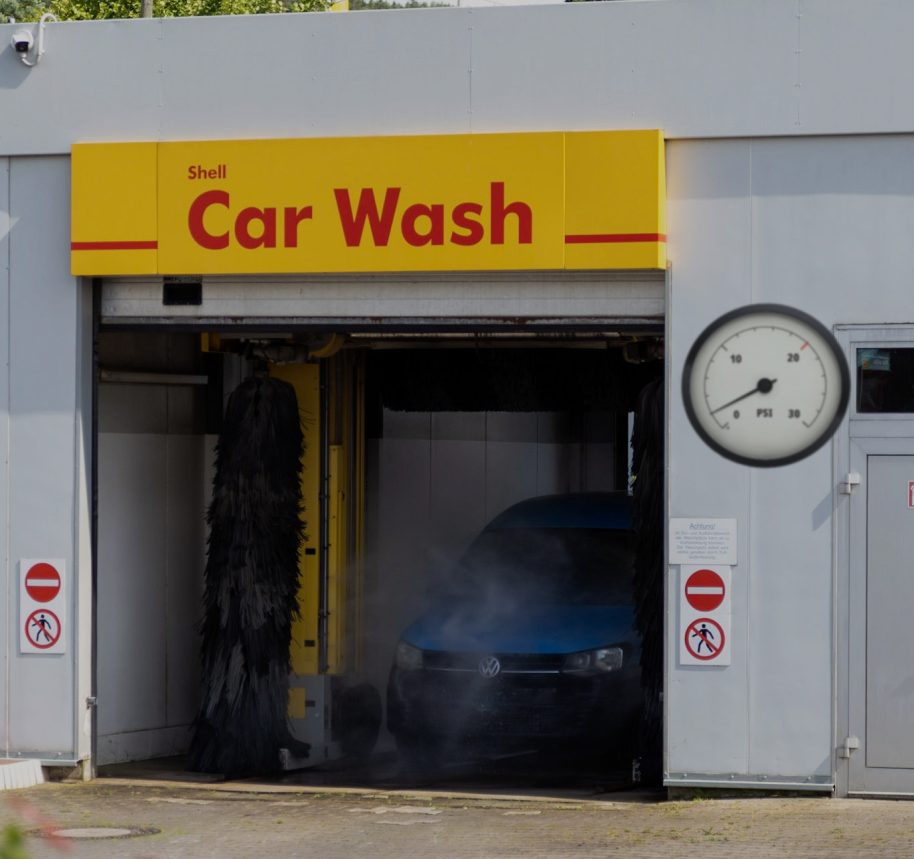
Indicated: 2; psi
